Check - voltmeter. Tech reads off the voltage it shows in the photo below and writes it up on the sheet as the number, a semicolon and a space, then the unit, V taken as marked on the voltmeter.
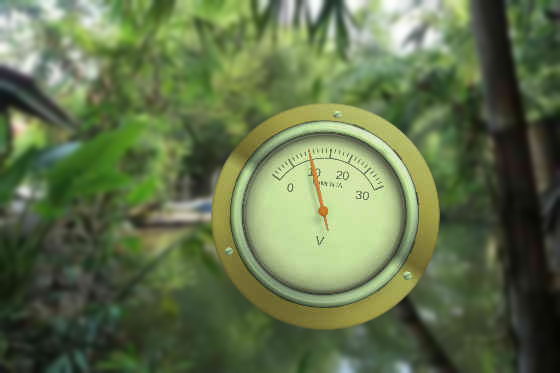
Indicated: 10; V
